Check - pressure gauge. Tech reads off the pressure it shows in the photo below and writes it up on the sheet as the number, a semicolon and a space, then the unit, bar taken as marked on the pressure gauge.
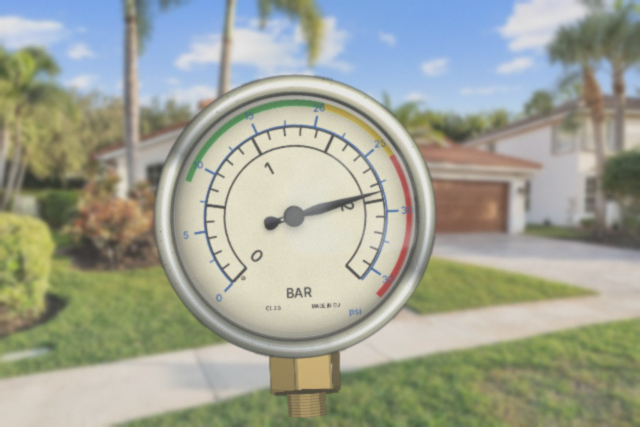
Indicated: 1.95; bar
